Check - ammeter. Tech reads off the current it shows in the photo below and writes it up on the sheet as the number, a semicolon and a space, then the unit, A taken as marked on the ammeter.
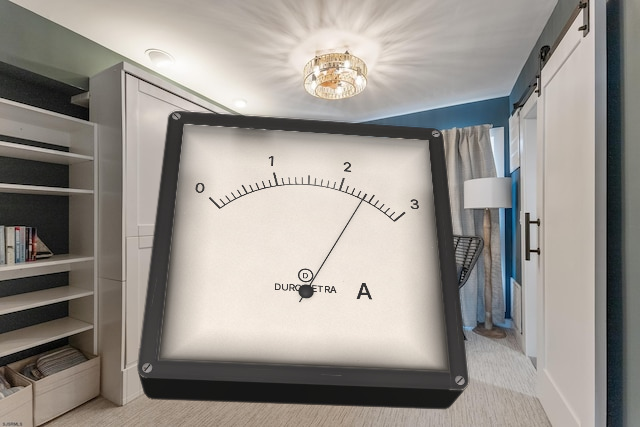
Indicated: 2.4; A
